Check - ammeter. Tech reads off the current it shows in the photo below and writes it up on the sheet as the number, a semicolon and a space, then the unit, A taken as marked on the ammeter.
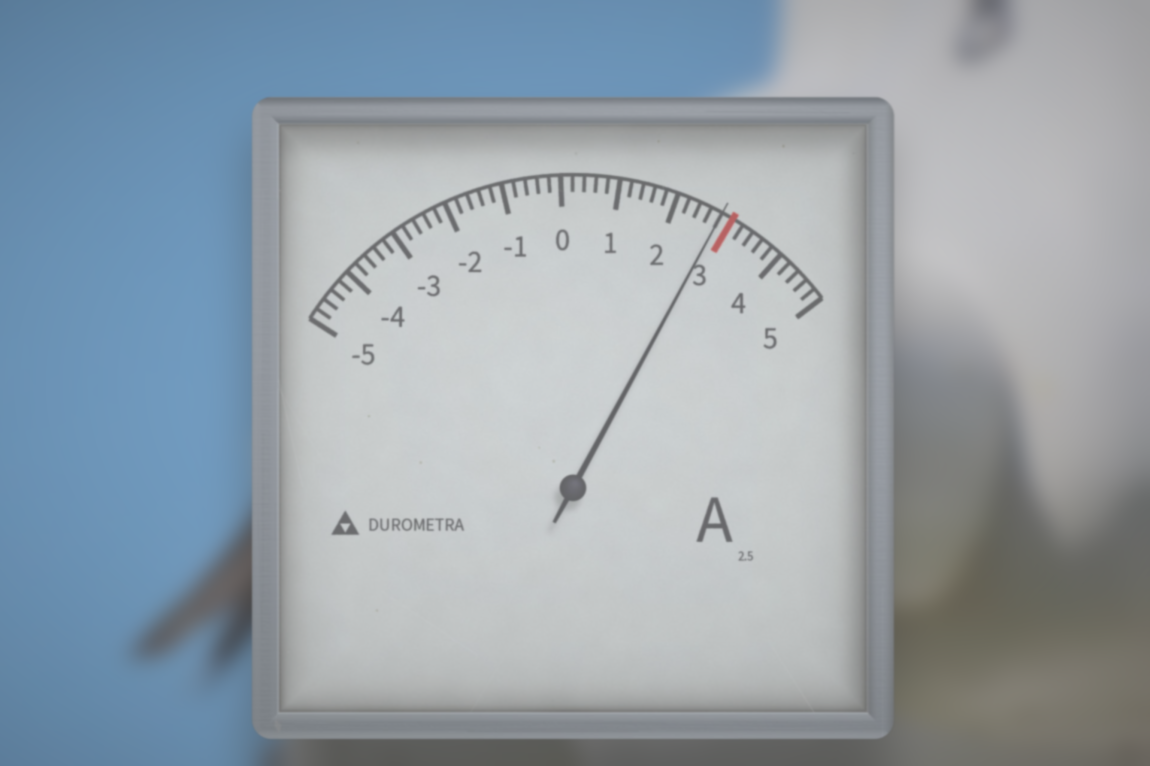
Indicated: 2.8; A
